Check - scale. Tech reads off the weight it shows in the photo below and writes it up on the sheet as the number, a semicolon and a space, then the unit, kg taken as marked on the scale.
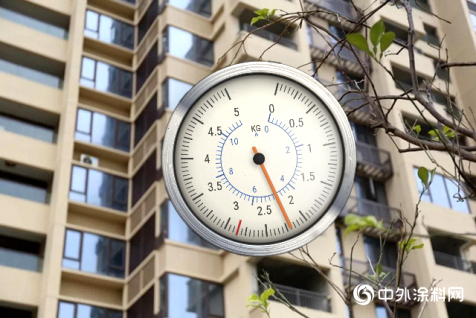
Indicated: 2.2; kg
